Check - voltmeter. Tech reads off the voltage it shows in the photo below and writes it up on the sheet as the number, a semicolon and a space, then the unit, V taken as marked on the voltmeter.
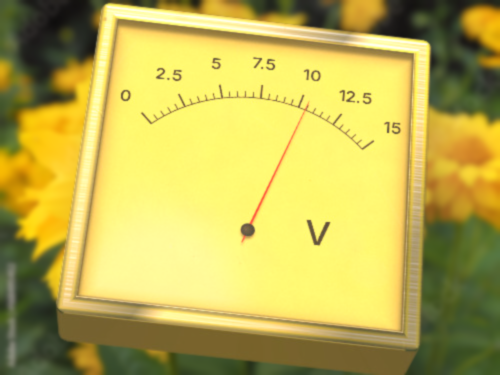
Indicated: 10.5; V
